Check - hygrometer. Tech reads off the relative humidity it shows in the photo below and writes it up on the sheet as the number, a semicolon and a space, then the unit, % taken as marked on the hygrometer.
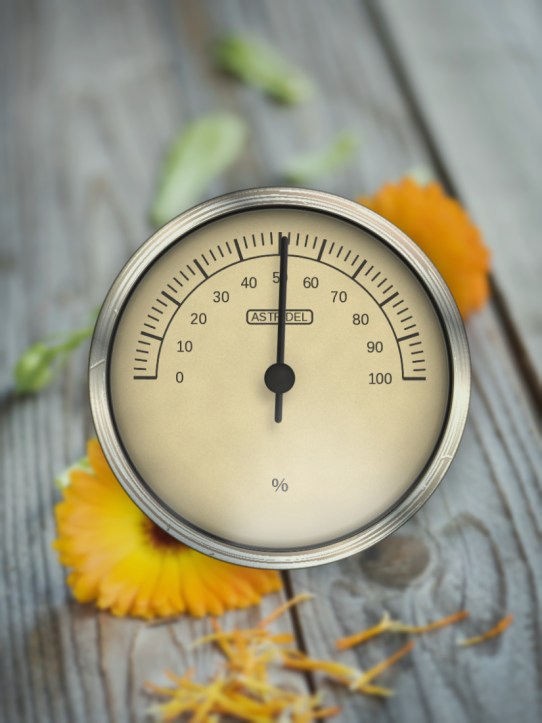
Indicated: 51; %
